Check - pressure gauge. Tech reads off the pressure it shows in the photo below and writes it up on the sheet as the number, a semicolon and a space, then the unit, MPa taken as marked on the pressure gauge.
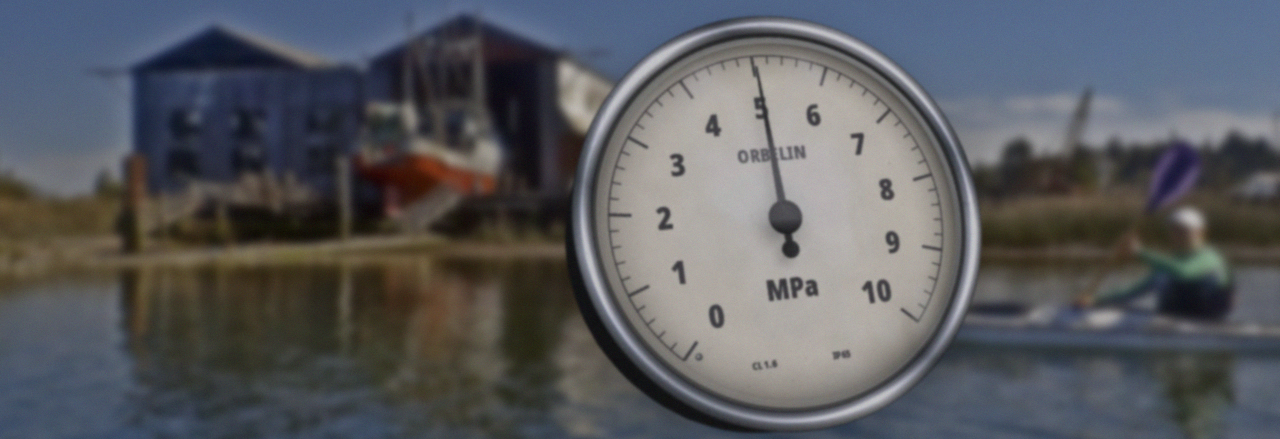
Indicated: 5; MPa
